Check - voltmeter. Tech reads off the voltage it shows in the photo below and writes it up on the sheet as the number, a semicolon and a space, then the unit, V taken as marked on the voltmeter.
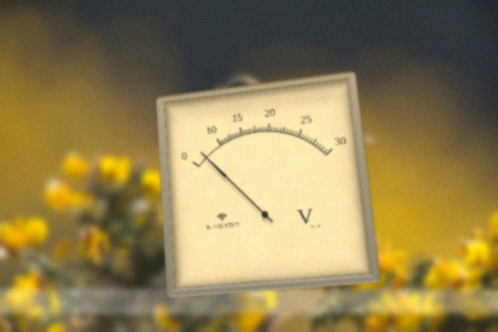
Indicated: 5; V
